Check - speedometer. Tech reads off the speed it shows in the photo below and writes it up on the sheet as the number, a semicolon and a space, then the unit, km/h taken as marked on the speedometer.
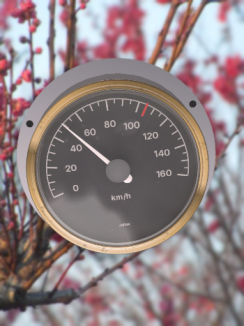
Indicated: 50; km/h
